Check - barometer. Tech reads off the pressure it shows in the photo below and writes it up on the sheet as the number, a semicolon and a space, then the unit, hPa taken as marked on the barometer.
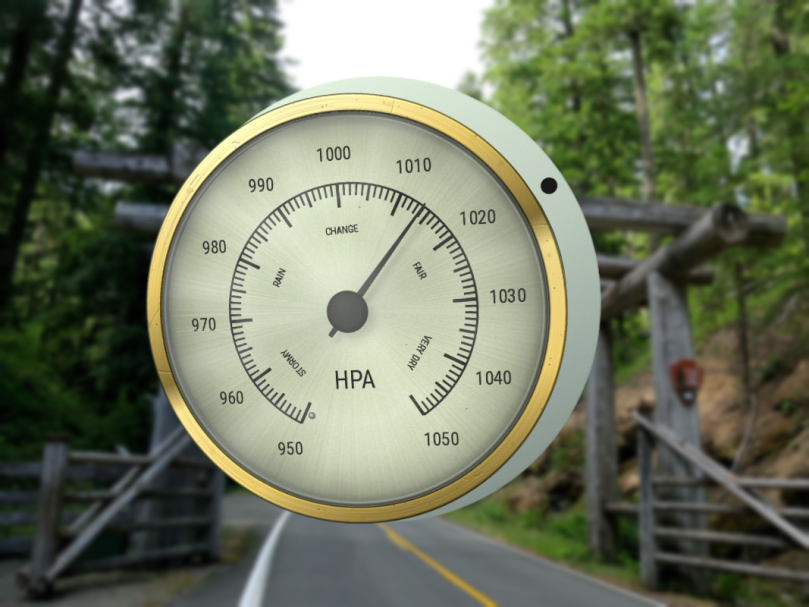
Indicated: 1014; hPa
